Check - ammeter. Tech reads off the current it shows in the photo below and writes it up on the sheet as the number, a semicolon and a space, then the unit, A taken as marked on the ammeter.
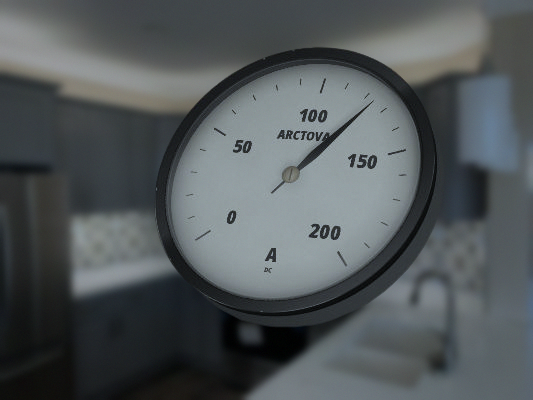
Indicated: 125; A
